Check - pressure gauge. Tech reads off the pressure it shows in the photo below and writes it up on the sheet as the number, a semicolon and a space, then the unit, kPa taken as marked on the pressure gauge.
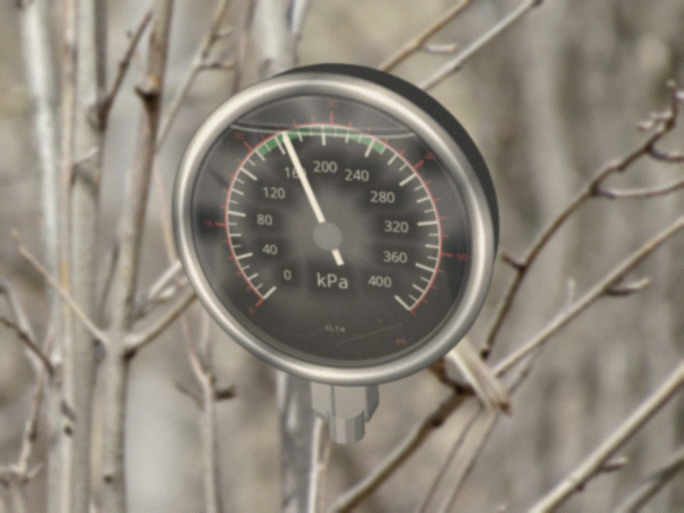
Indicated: 170; kPa
